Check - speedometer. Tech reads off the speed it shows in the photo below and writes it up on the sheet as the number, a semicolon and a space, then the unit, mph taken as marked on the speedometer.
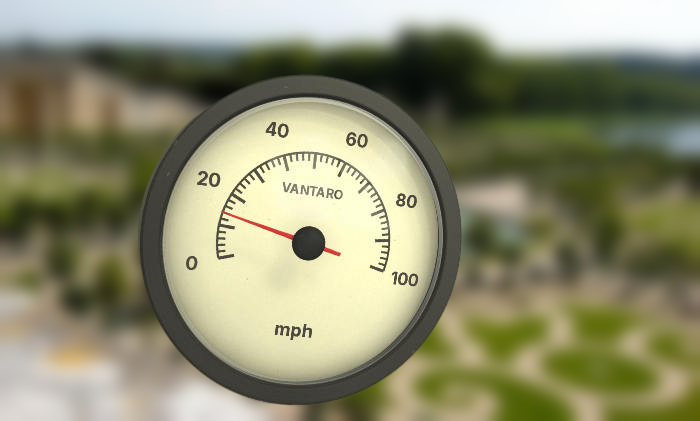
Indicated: 14; mph
